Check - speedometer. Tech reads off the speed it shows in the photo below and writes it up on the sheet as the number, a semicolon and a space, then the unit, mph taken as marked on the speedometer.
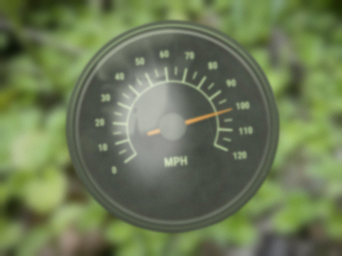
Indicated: 100; mph
